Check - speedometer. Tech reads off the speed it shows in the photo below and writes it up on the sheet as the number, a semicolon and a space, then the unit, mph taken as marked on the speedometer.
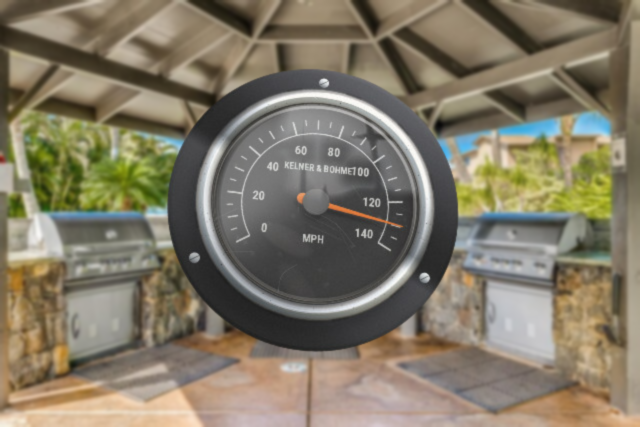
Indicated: 130; mph
